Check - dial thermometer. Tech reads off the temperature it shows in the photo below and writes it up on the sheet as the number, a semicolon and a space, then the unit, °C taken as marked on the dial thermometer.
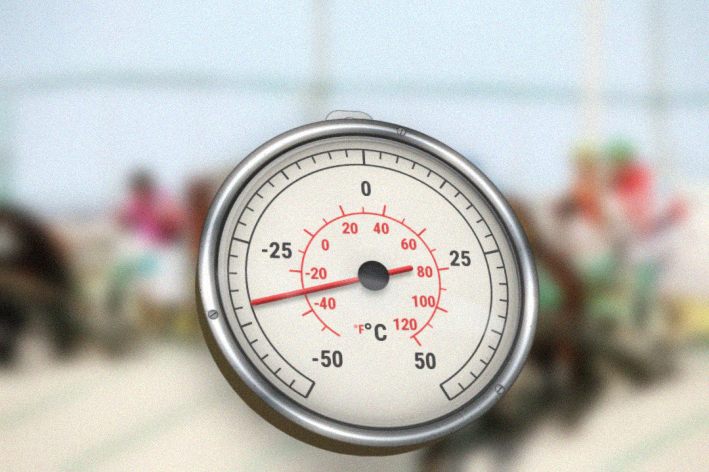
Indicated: -35; °C
